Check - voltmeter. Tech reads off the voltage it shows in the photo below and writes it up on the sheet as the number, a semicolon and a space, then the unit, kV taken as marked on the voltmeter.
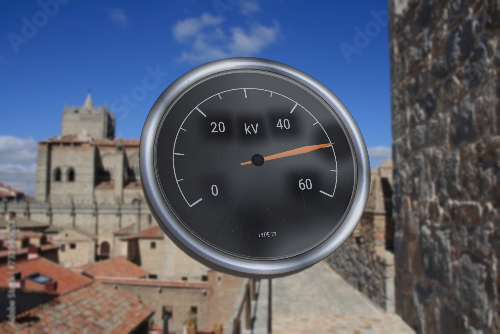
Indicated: 50; kV
